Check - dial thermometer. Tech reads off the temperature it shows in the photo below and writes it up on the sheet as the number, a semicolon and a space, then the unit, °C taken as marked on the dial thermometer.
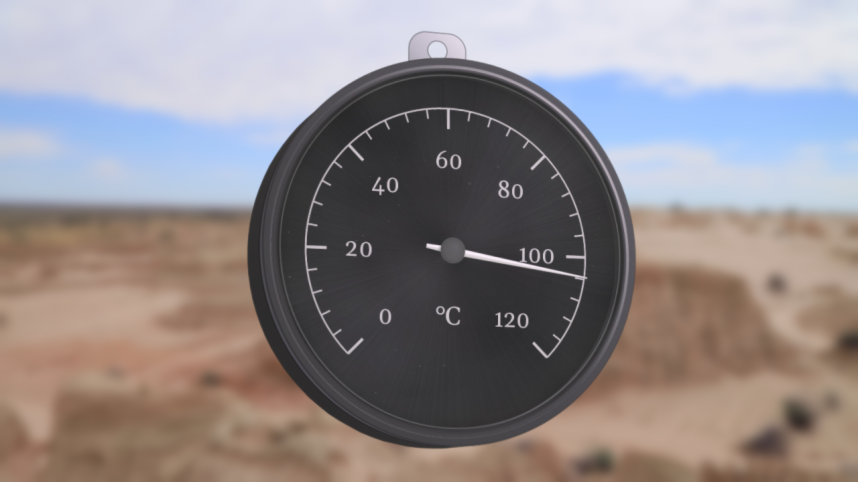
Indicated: 104; °C
